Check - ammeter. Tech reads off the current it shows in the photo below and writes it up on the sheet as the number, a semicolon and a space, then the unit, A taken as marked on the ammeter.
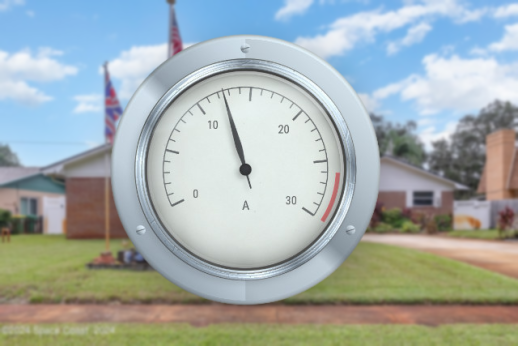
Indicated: 12.5; A
